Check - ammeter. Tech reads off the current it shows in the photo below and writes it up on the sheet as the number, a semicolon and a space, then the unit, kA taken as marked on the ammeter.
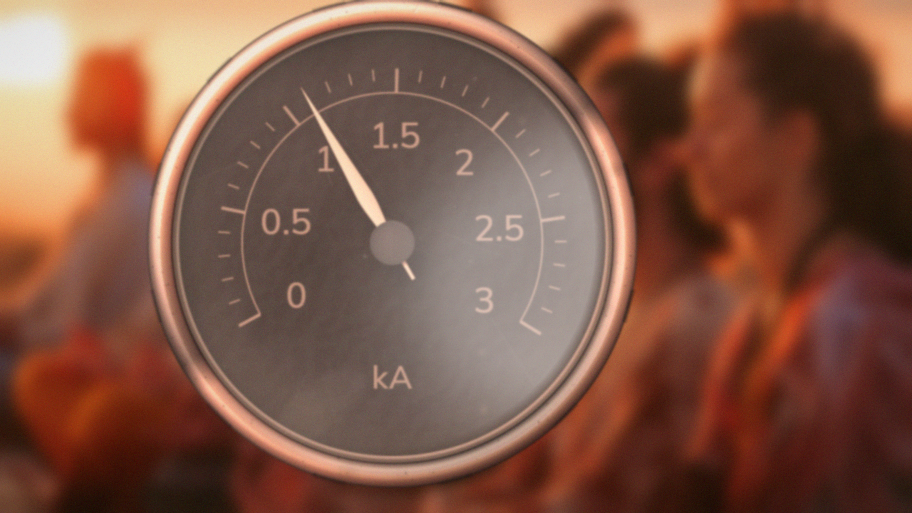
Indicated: 1.1; kA
